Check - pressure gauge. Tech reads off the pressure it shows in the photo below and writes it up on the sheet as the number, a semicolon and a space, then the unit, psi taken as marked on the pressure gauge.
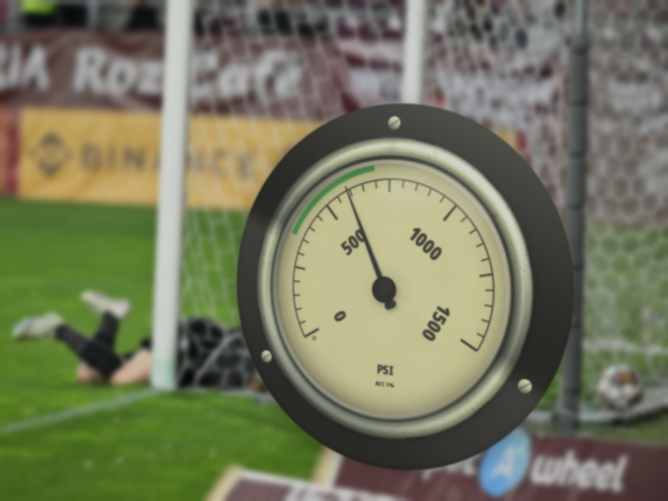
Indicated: 600; psi
